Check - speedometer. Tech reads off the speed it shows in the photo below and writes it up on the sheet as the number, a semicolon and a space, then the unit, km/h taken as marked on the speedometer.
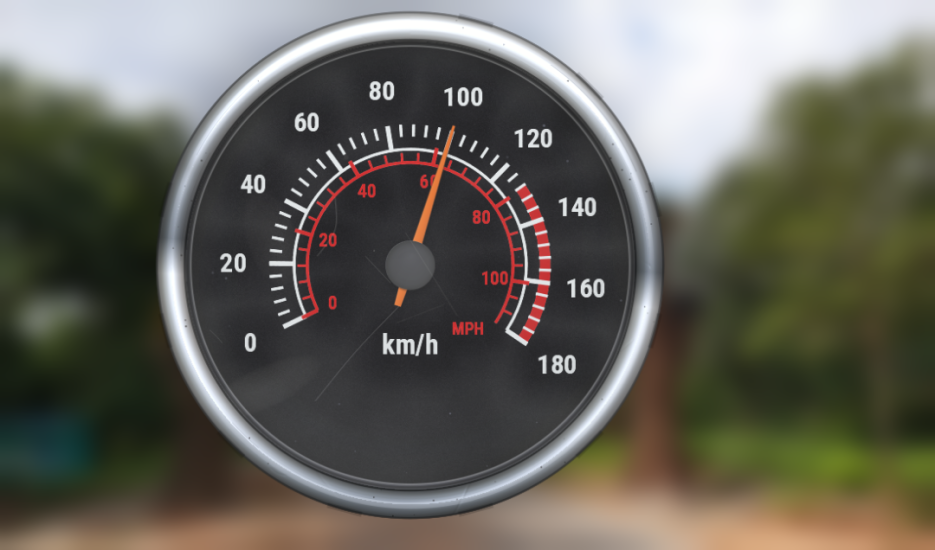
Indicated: 100; km/h
